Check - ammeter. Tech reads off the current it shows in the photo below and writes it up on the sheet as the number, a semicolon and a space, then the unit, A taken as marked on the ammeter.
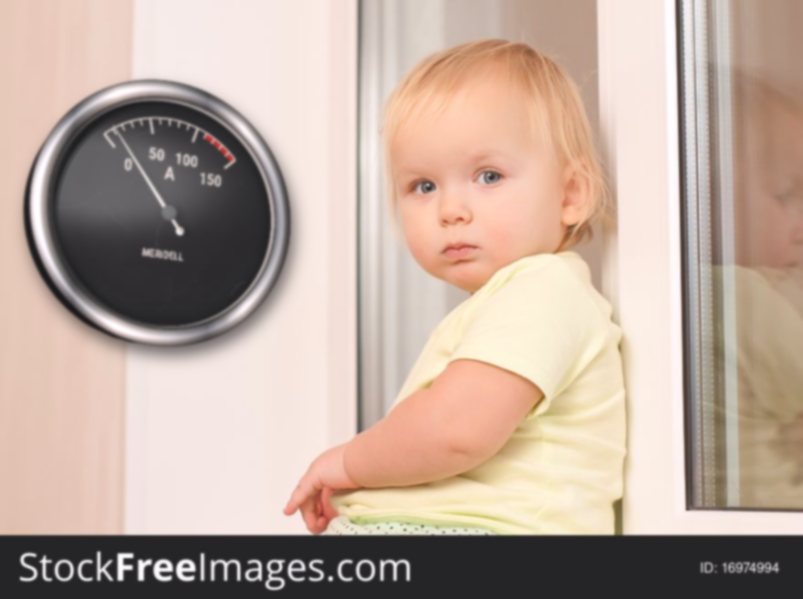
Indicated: 10; A
